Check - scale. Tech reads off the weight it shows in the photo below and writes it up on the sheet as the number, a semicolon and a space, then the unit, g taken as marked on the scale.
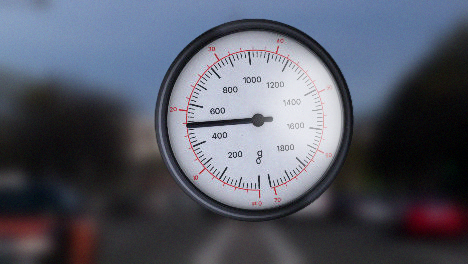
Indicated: 500; g
